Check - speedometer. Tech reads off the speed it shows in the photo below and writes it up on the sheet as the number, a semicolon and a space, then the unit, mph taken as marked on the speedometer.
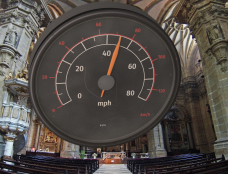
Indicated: 45; mph
